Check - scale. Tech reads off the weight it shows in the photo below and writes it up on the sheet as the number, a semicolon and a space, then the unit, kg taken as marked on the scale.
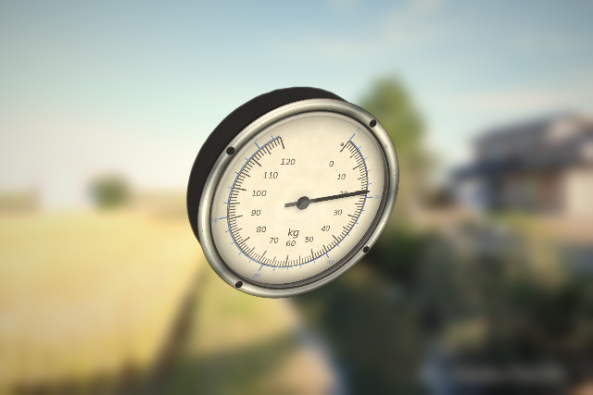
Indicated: 20; kg
